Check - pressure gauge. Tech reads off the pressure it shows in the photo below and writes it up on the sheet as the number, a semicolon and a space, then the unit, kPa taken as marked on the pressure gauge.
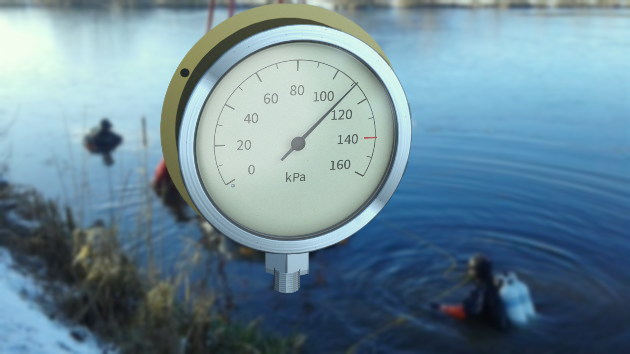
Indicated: 110; kPa
